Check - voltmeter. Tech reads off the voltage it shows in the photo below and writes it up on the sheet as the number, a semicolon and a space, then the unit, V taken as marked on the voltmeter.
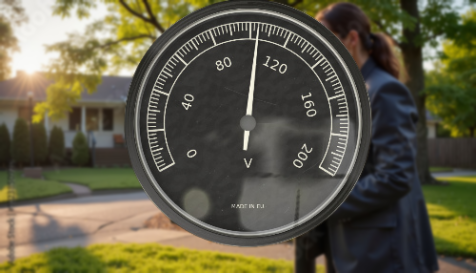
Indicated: 104; V
